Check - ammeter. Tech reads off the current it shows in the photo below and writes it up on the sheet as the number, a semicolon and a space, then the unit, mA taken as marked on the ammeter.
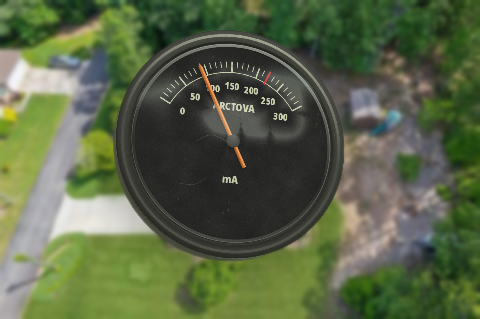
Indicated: 90; mA
